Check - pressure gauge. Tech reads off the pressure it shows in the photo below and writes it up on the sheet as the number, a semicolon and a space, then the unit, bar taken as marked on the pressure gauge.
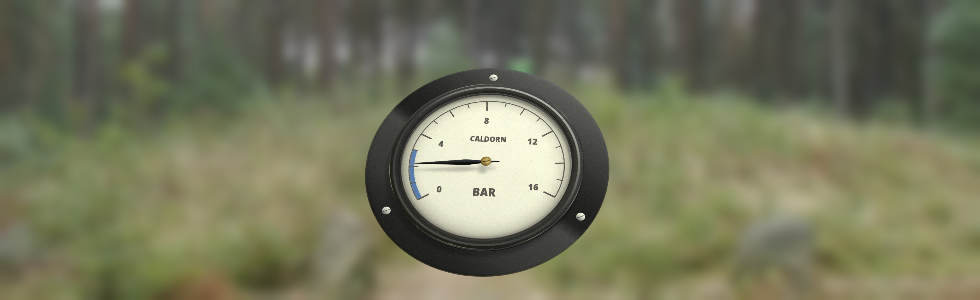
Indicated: 2; bar
